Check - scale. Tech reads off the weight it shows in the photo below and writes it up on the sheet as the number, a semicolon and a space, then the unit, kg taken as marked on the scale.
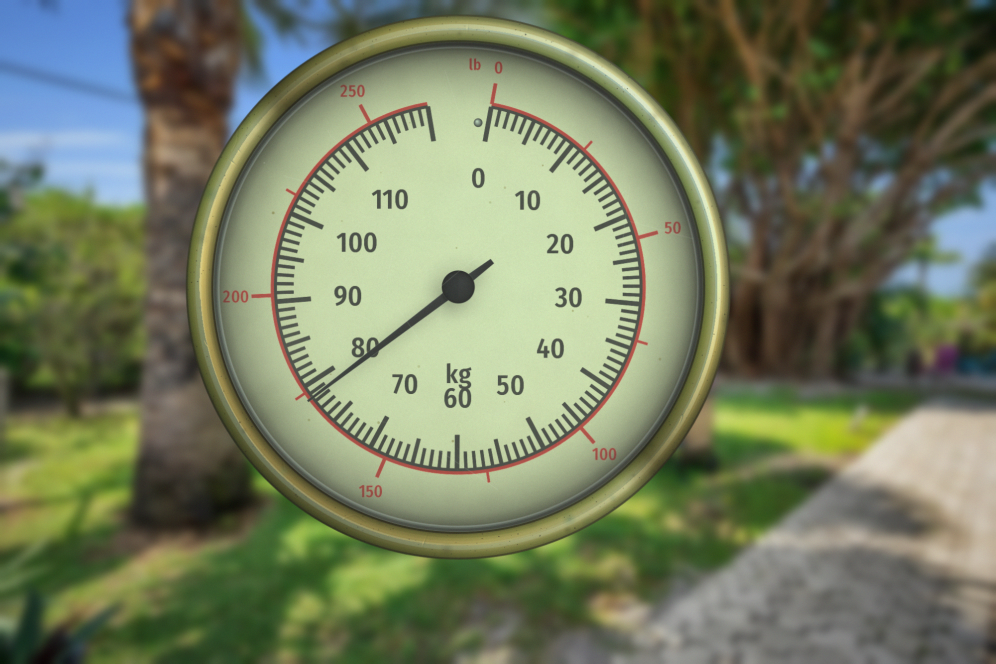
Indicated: 78.5; kg
